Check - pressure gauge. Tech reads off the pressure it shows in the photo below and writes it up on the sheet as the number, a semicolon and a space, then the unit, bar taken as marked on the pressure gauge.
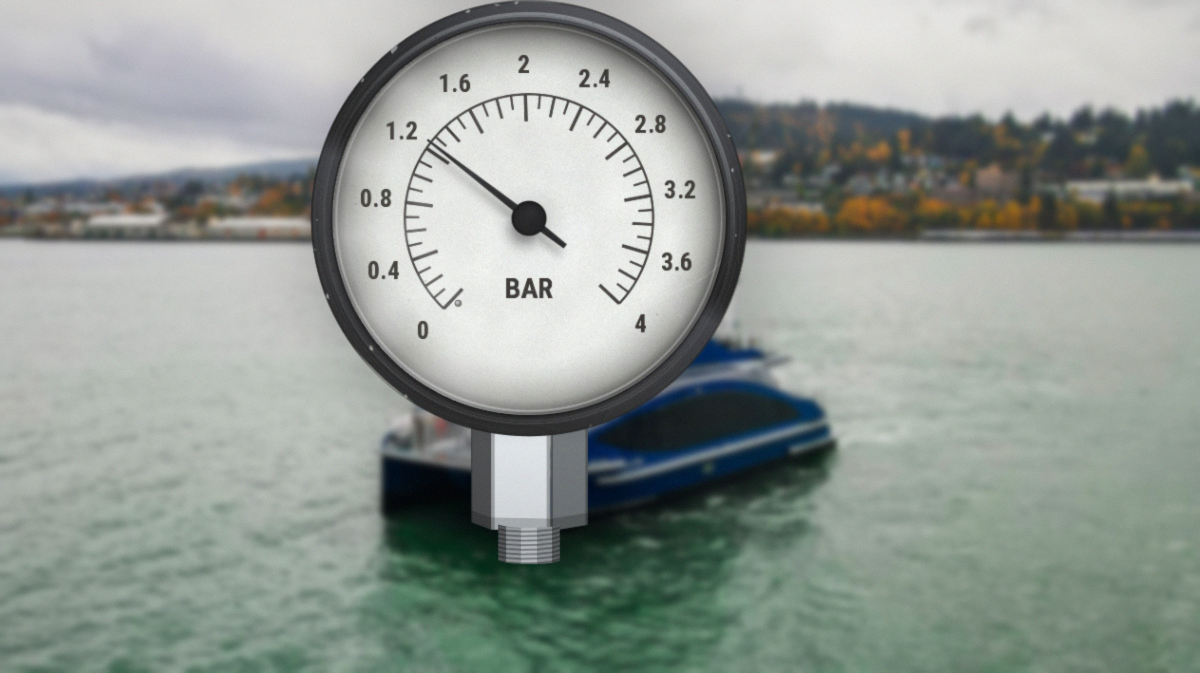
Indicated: 1.25; bar
